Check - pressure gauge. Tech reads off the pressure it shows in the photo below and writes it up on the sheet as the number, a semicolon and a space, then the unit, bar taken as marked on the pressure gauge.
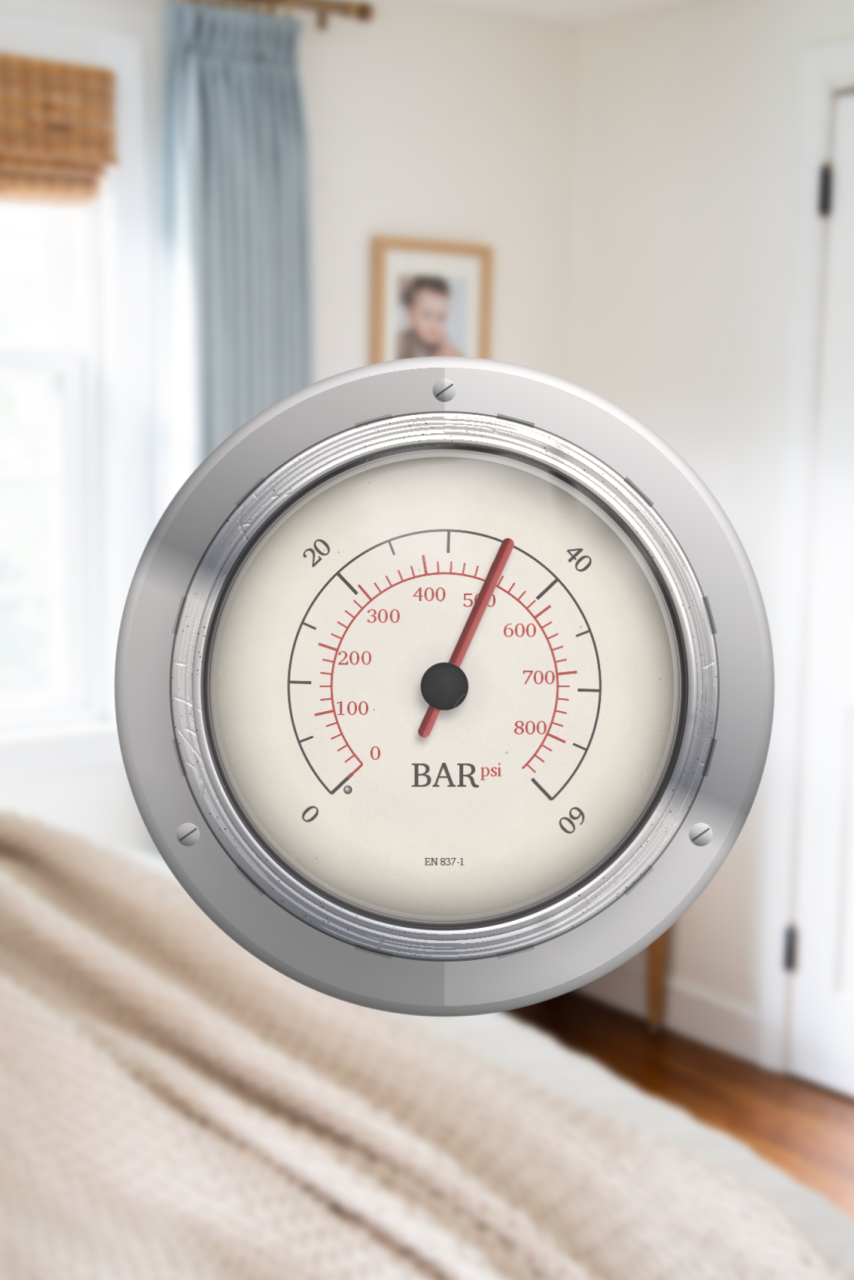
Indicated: 35; bar
